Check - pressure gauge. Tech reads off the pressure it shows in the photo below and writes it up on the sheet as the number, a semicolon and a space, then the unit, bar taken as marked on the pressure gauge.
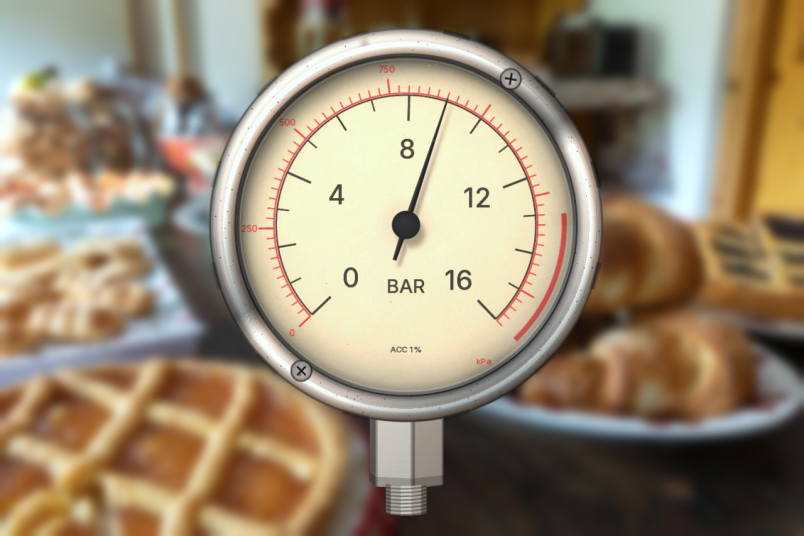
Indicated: 9; bar
